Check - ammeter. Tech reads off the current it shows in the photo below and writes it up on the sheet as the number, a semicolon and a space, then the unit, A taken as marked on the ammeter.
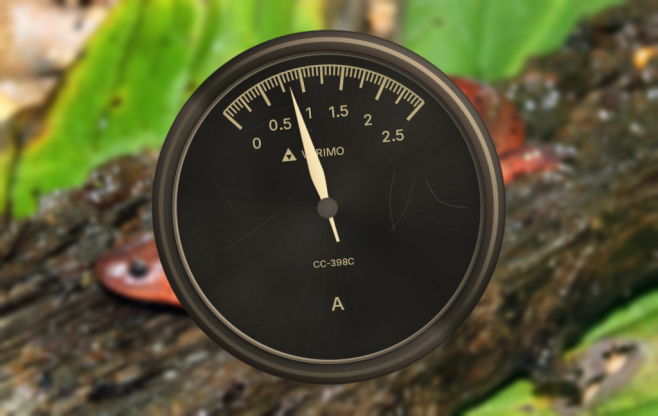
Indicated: 0.85; A
